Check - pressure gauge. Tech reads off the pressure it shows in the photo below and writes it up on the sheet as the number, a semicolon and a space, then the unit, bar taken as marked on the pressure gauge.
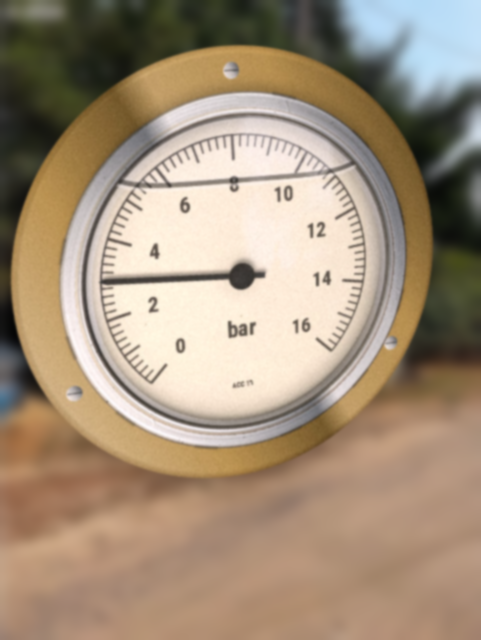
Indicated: 3; bar
